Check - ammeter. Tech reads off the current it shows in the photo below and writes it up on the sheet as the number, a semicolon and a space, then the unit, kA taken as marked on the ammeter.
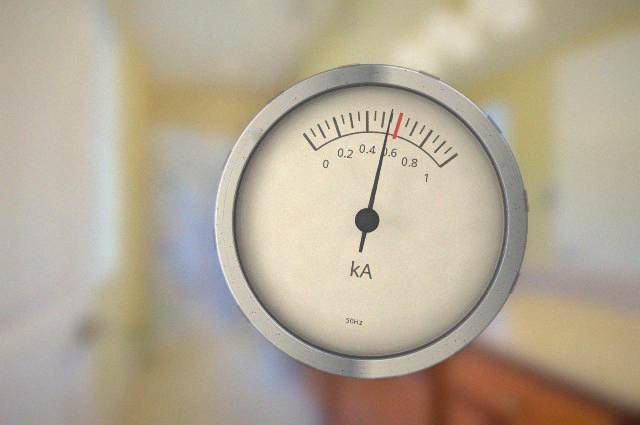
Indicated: 0.55; kA
